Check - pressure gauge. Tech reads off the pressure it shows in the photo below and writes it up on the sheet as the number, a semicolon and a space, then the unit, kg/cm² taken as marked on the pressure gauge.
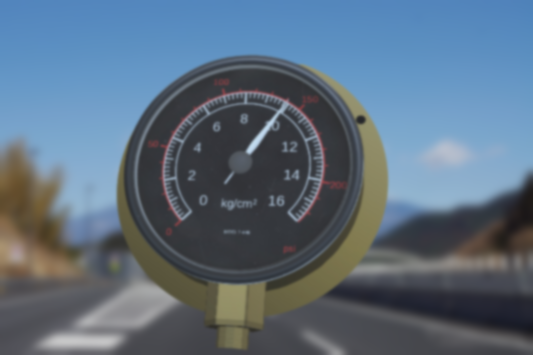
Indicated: 10; kg/cm²
